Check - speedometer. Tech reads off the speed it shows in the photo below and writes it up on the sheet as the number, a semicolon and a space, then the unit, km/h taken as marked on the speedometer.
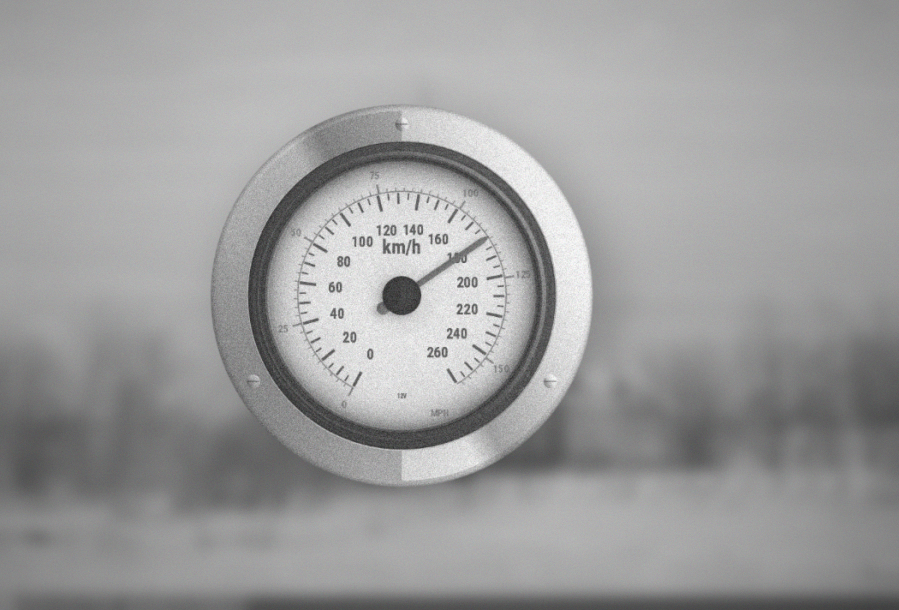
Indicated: 180; km/h
